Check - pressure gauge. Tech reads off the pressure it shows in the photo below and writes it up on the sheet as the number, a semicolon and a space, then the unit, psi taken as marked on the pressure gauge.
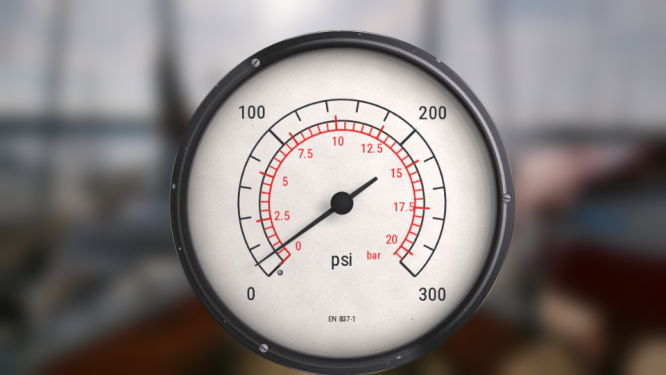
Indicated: 10; psi
